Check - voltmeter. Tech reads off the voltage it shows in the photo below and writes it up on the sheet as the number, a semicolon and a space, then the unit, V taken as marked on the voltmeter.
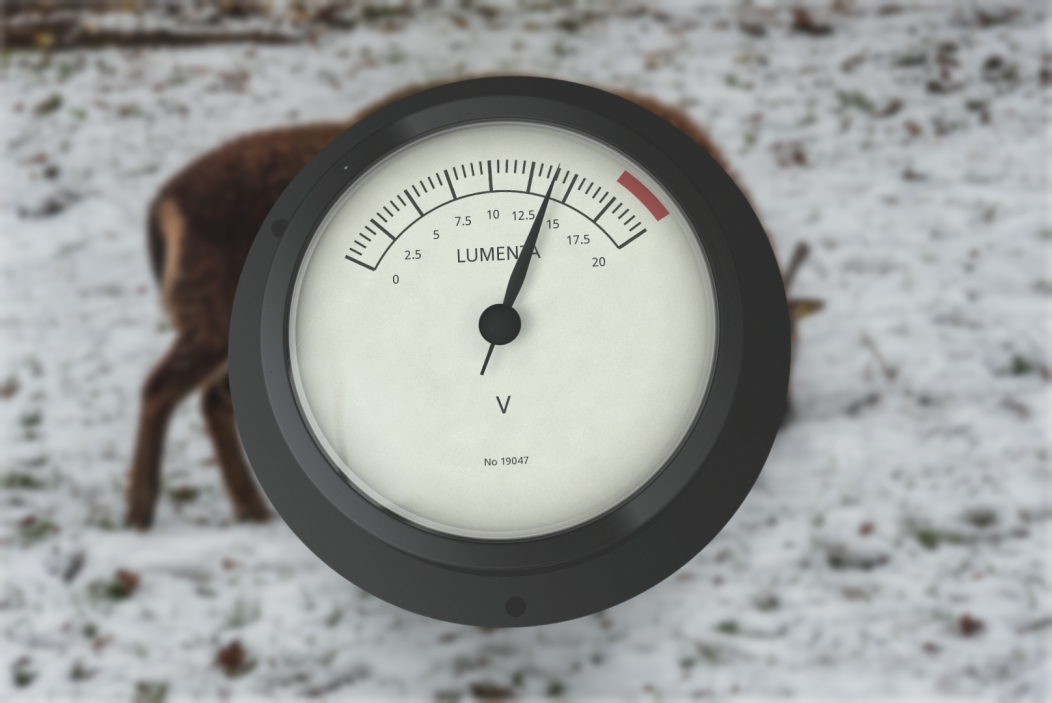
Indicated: 14; V
